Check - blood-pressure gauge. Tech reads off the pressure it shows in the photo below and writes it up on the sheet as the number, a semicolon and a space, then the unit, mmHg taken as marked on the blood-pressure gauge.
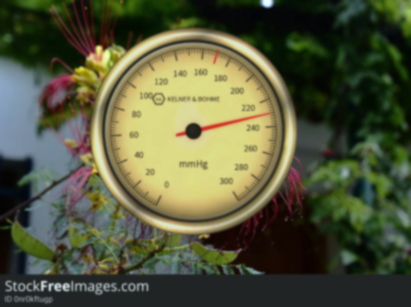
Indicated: 230; mmHg
